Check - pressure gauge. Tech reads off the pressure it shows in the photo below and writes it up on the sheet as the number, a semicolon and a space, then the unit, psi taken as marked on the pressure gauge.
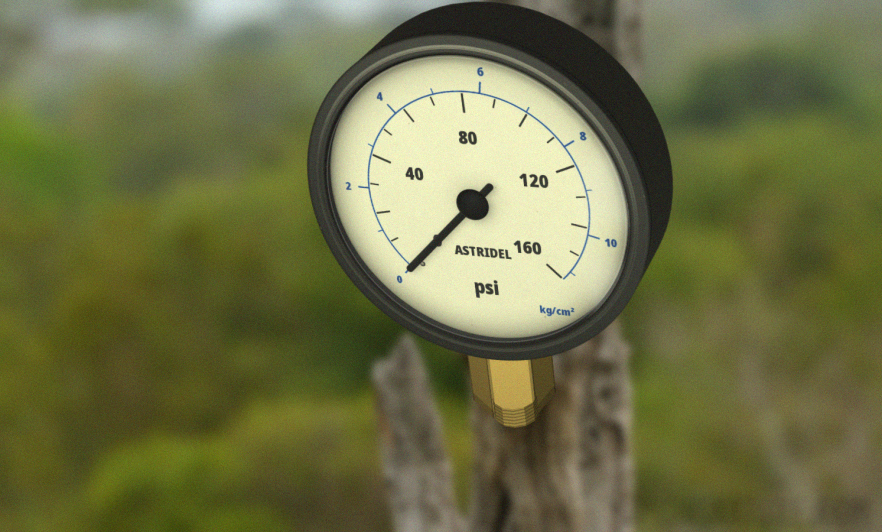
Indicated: 0; psi
